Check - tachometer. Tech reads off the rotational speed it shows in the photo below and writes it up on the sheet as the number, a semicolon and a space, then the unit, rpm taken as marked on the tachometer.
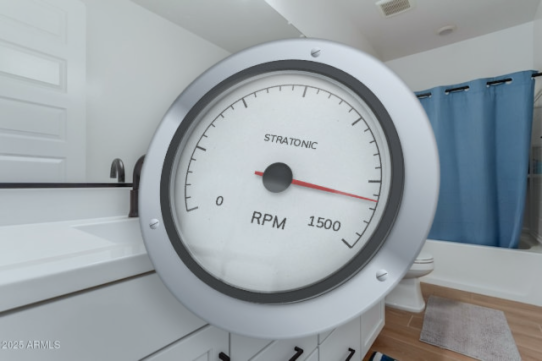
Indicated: 1325; rpm
